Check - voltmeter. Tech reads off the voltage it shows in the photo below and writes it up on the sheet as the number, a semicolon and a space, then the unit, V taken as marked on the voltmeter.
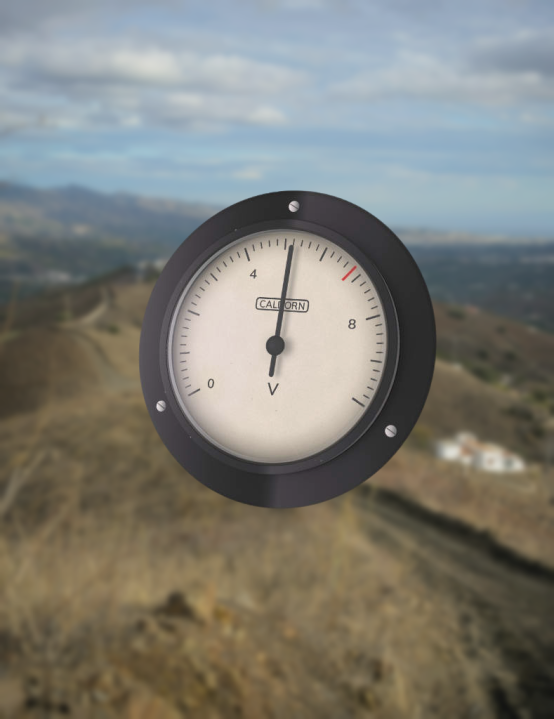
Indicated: 5.2; V
